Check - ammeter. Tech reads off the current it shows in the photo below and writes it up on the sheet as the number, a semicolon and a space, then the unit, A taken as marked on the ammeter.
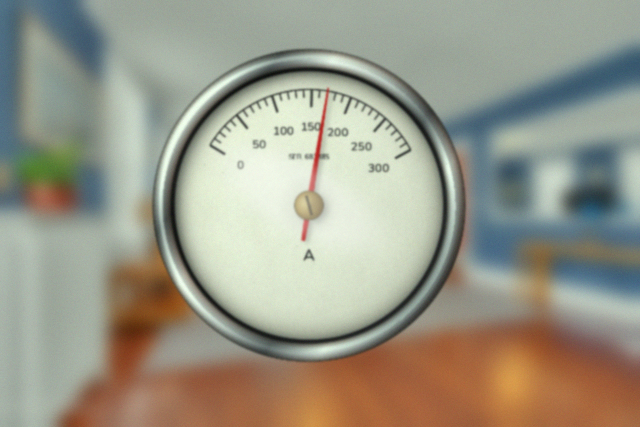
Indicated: 170; A
